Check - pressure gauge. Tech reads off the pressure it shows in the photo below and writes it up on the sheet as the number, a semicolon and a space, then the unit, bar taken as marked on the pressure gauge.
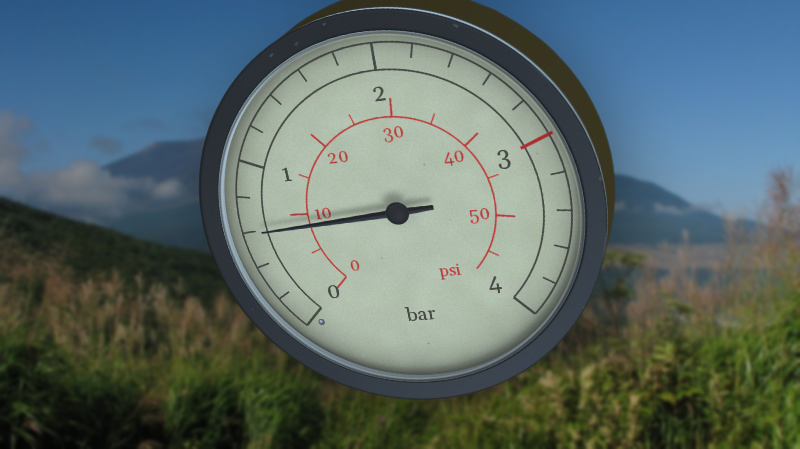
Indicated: 0.6; bar
